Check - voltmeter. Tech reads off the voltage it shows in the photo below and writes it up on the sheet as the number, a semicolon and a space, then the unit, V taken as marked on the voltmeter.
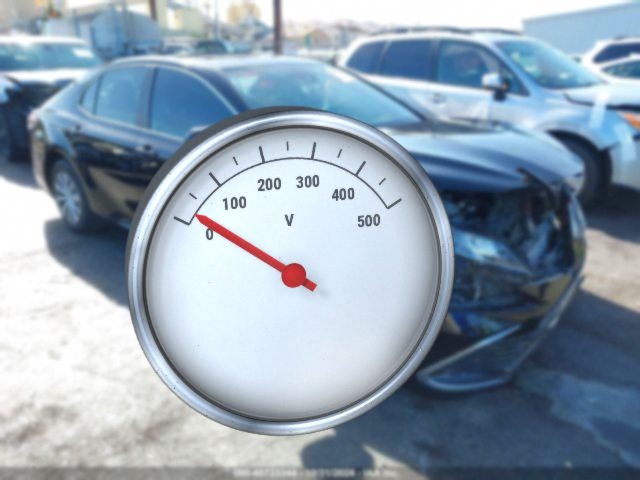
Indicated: 25; V
